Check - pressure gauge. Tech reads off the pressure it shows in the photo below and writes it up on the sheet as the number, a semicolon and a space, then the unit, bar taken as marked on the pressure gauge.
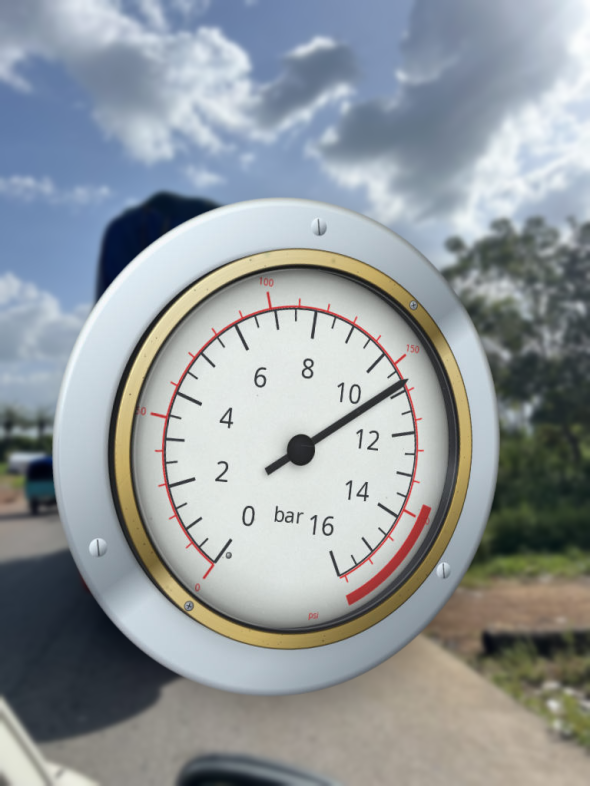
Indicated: 10.75; bar
